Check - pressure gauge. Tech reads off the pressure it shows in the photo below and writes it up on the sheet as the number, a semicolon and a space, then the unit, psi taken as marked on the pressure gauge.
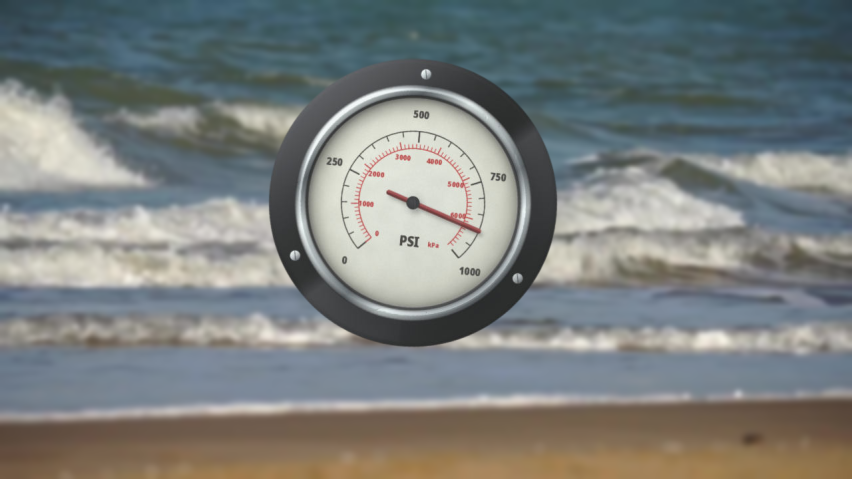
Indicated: 900; psi
